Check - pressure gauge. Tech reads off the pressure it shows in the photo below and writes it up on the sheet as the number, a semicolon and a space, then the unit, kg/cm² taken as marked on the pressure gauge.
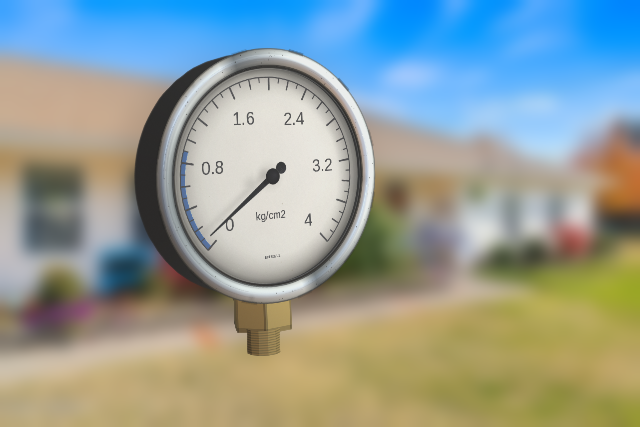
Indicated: 0.1; kg/cm²
